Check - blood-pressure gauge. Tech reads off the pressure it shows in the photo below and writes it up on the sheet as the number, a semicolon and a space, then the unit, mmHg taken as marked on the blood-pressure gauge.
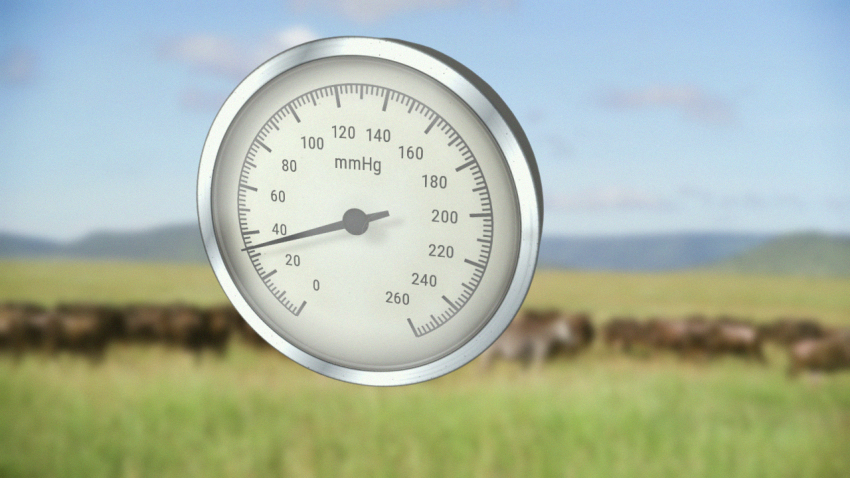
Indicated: 34; mmHg
